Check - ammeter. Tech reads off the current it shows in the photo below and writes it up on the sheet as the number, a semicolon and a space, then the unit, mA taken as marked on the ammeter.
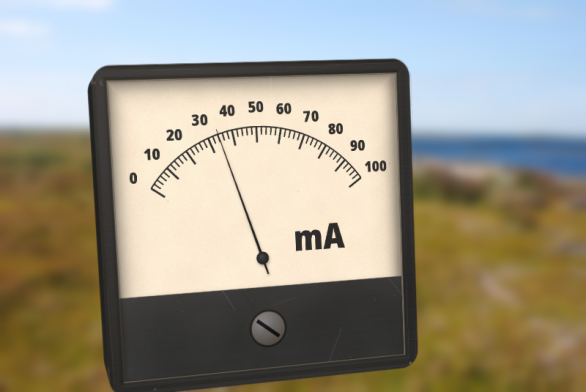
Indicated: 34; mA
